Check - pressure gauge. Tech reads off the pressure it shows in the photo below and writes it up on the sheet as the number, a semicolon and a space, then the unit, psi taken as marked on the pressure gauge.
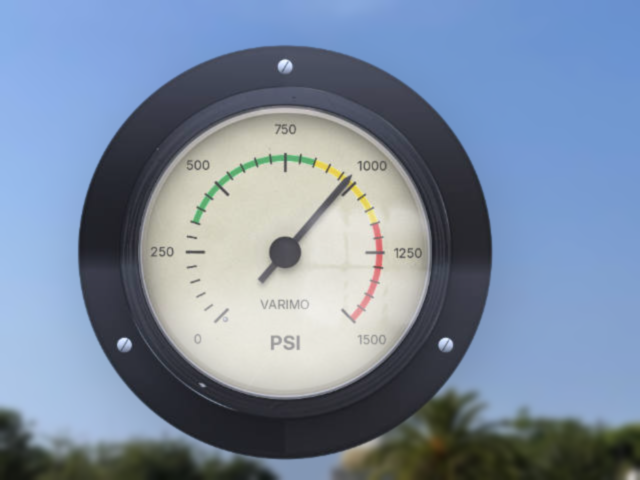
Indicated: 975; psi
